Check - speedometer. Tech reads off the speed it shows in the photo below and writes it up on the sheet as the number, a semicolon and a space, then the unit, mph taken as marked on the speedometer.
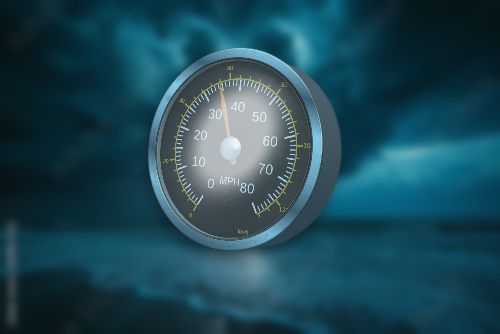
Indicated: 35; mph
